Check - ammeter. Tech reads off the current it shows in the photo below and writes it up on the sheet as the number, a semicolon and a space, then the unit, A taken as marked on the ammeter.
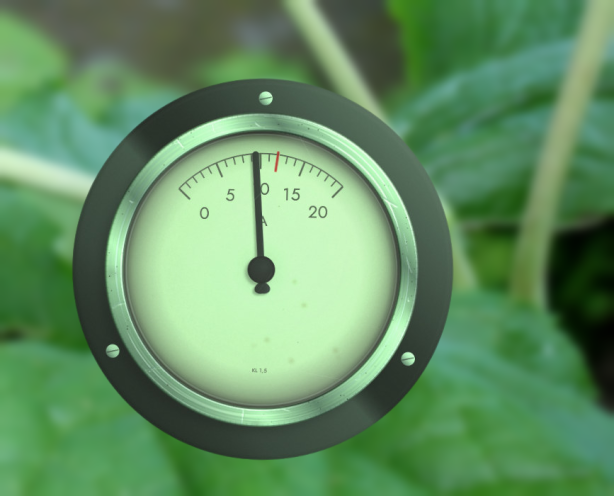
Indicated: 9.5; A
